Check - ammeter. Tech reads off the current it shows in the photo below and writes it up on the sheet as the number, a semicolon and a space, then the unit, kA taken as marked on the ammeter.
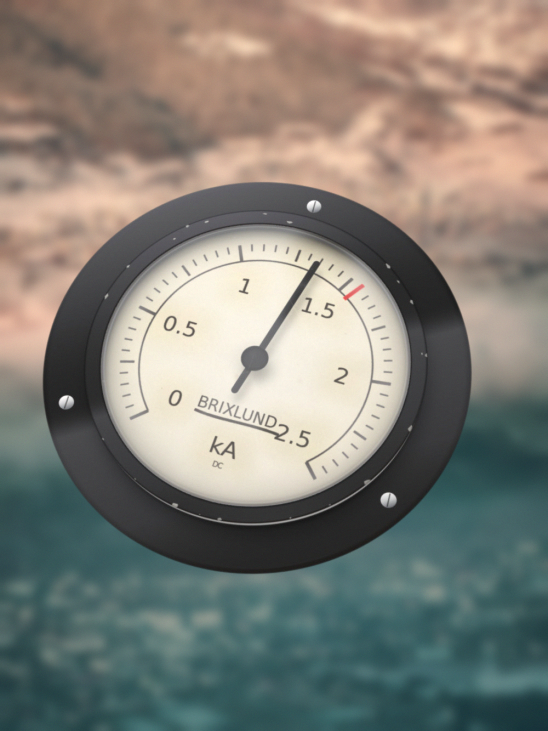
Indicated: 1.35; kA
